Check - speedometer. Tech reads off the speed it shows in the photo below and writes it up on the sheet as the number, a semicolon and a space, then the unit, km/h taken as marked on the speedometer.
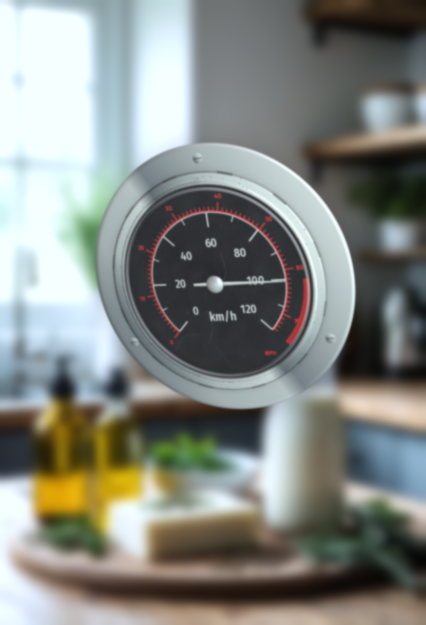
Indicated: 100; km/h
